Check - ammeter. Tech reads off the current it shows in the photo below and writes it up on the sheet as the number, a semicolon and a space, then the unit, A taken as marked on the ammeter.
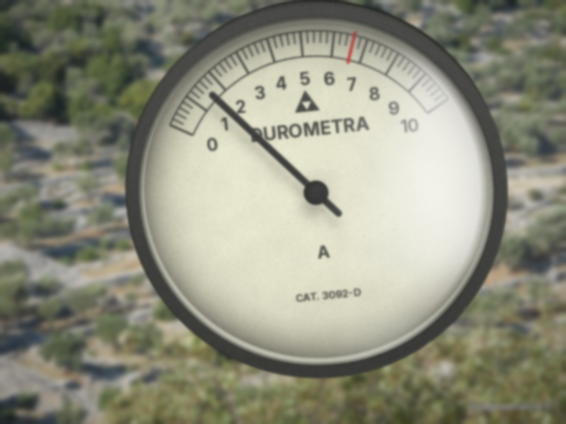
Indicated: 1.6; A
